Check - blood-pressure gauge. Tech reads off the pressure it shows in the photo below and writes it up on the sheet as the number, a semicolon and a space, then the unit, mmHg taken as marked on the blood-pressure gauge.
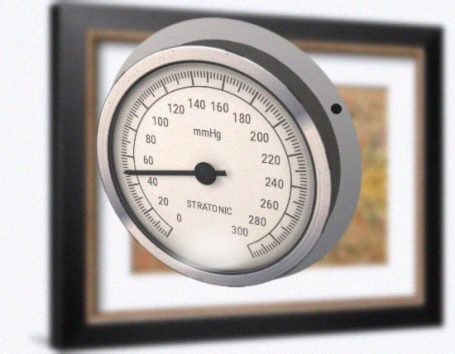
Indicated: 50; mmHg
